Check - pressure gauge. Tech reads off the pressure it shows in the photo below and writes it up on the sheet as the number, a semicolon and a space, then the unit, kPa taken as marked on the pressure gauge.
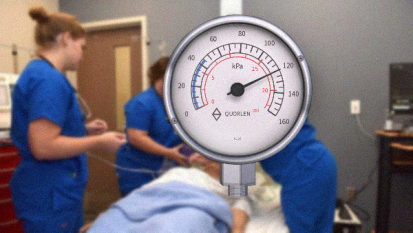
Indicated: 120; kPa
